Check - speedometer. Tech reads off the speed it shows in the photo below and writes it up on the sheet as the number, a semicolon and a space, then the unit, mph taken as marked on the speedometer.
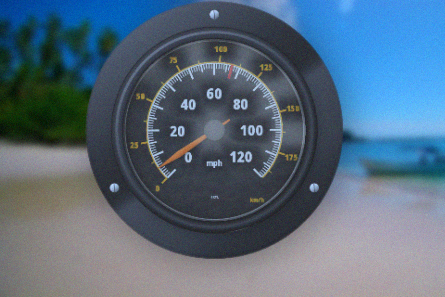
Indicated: 5; mph
